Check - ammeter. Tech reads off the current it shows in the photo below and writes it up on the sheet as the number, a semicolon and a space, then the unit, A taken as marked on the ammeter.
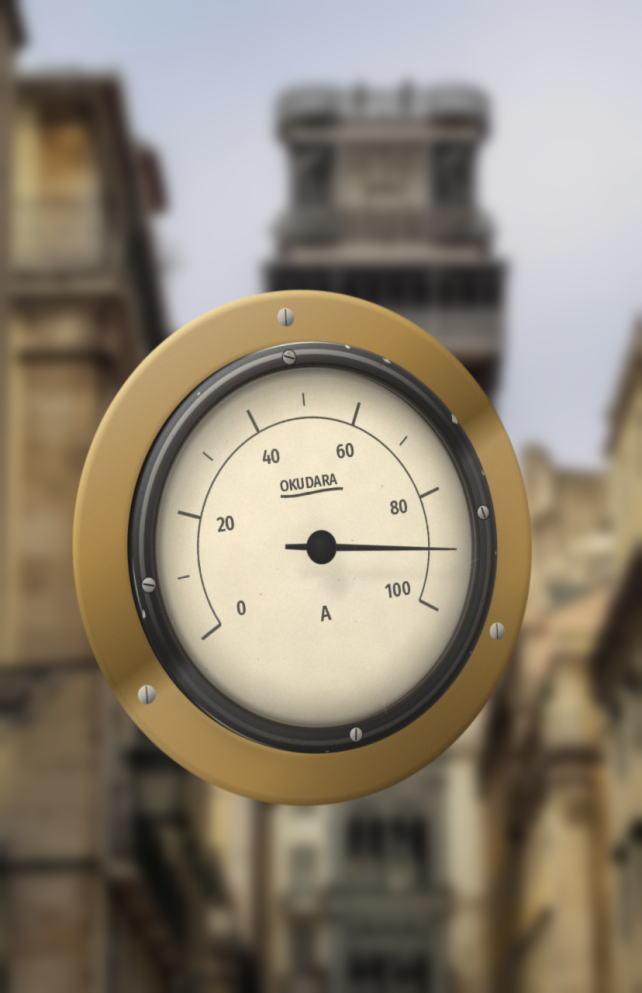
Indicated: 90; A
